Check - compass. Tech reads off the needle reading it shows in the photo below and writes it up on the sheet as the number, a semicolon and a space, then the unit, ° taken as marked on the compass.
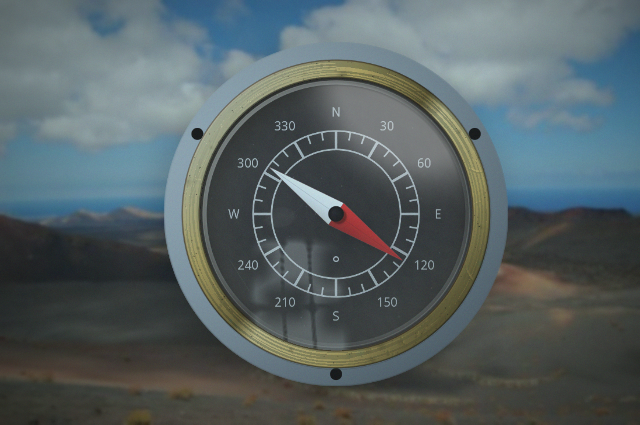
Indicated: 125; °
